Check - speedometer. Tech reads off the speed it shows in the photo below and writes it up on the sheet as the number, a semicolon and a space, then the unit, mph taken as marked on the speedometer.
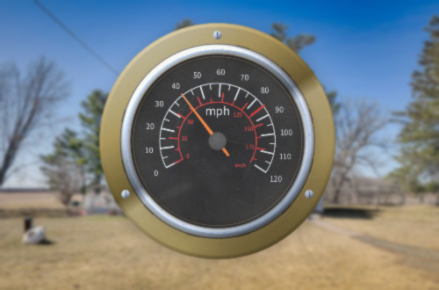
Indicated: 40; mph
